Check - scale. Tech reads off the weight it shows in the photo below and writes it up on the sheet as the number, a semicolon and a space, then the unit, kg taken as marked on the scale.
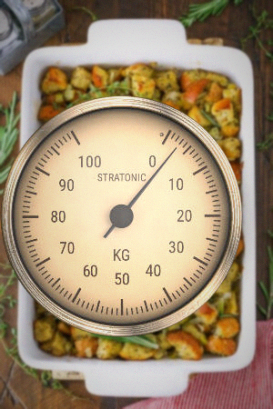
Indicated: 3; kg
